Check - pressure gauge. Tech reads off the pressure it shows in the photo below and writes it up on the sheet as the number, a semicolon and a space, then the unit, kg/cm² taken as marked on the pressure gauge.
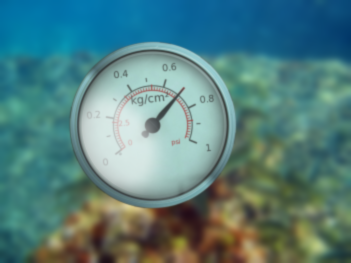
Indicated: 0.7; kg/cm²
